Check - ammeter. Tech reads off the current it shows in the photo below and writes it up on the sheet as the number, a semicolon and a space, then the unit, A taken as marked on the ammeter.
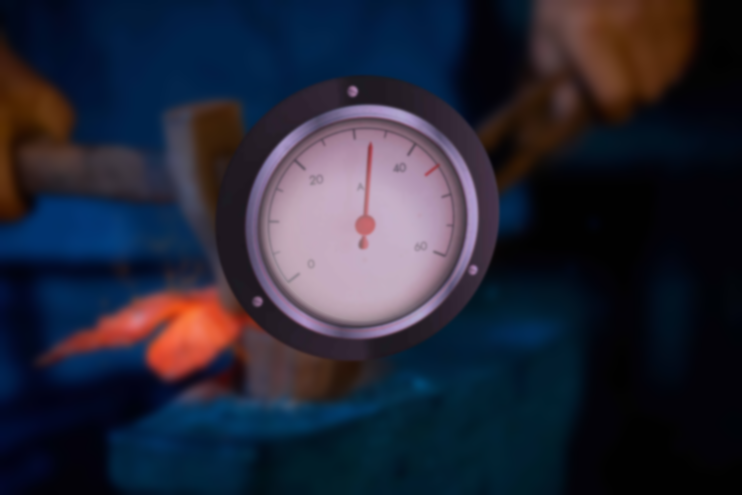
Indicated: 32.5; A
